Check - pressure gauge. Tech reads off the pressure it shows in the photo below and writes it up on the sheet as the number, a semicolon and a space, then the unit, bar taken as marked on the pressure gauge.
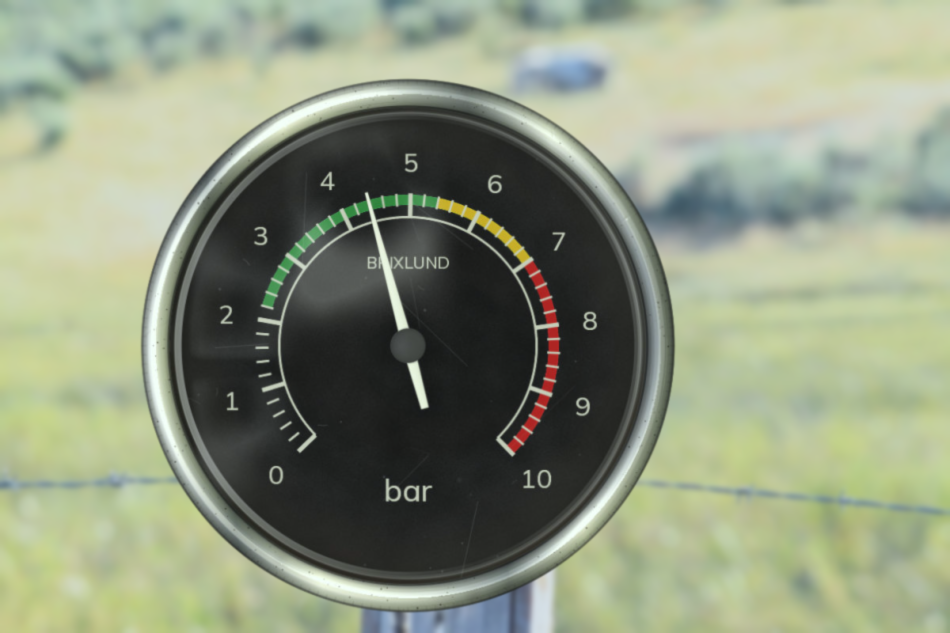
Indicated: 4.4; bar
